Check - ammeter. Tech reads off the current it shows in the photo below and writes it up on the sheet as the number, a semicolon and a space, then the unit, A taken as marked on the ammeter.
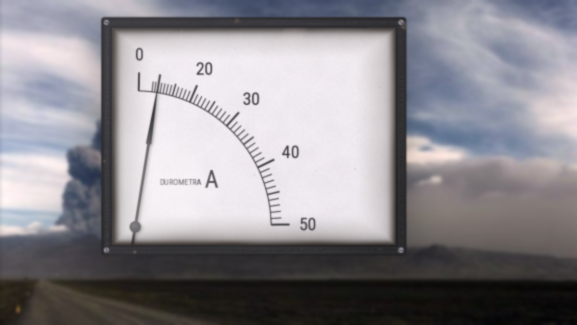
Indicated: 10; A
